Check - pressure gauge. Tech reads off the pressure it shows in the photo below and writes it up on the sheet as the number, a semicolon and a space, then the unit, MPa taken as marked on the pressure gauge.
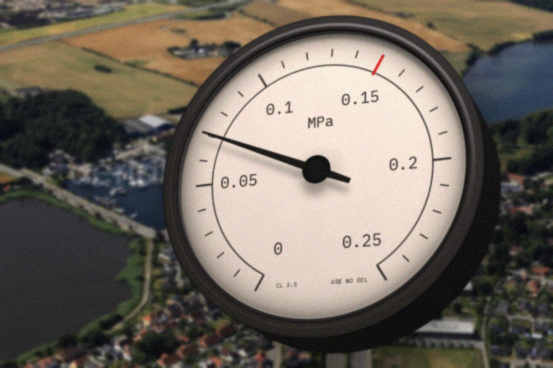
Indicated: 0.07; MPa
